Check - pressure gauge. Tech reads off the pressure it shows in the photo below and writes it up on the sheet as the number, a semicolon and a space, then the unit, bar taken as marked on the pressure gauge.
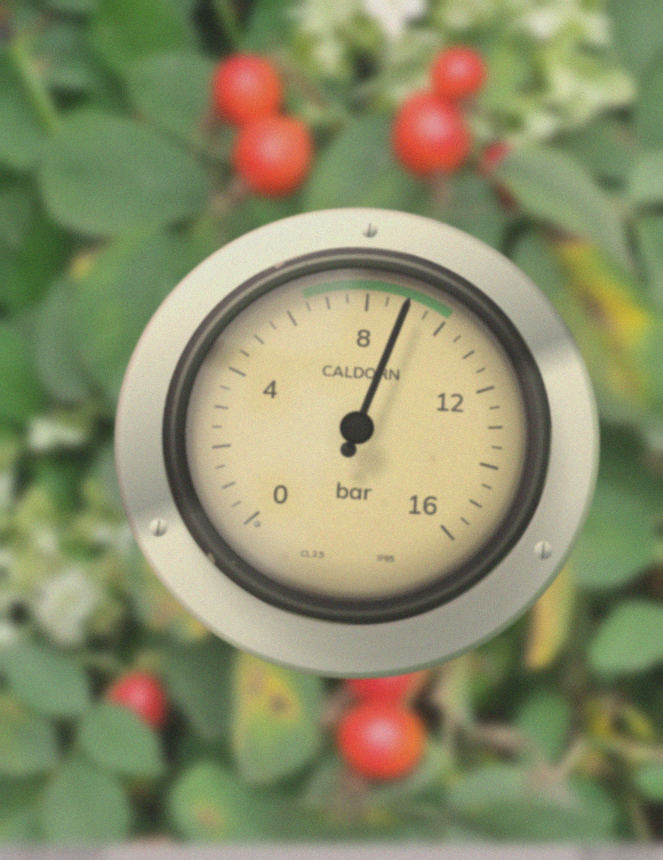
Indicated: 9; bar
